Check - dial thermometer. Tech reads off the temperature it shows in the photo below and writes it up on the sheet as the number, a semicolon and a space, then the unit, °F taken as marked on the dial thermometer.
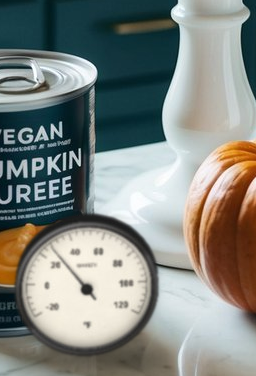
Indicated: 28; °F
